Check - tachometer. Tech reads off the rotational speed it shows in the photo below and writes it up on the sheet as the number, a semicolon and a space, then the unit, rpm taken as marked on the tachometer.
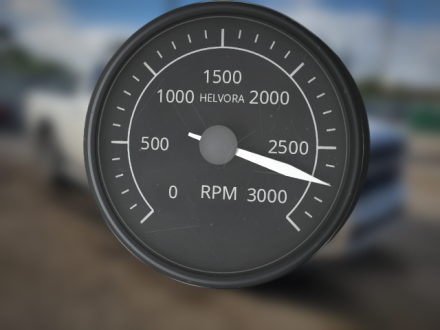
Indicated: 2700; rpm
